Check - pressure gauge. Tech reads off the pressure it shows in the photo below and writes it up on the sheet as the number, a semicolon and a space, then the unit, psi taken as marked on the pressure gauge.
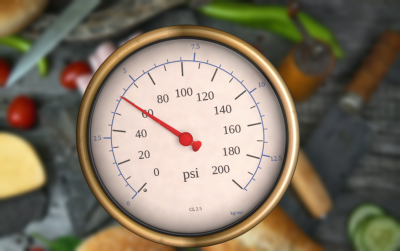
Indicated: 60; psi
